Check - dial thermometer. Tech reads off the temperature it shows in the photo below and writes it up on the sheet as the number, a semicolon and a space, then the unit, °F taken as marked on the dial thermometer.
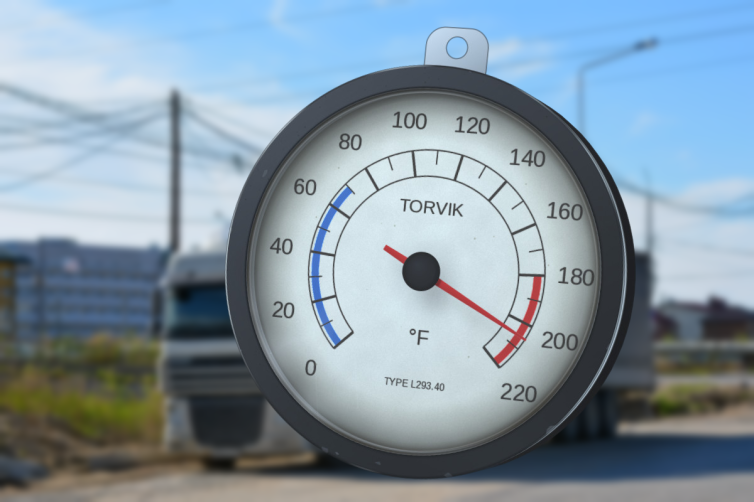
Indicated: 205; °F
